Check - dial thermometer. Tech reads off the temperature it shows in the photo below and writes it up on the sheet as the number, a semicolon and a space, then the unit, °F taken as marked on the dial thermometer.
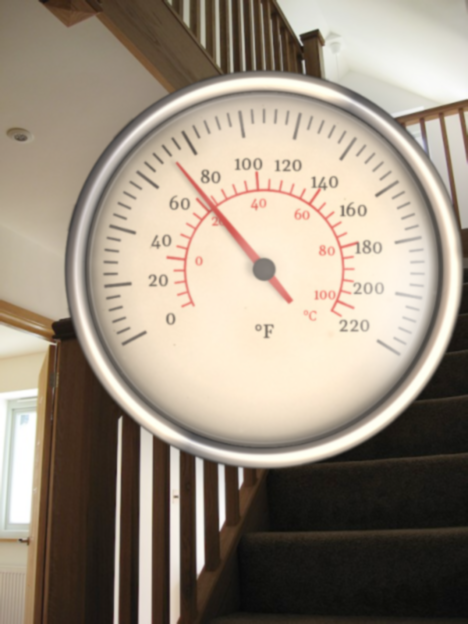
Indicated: 72; °F
